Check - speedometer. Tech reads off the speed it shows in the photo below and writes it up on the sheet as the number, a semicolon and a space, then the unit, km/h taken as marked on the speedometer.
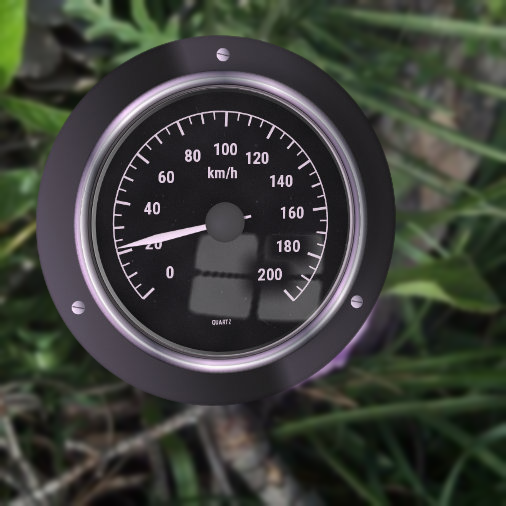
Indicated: 22.5; km/h
